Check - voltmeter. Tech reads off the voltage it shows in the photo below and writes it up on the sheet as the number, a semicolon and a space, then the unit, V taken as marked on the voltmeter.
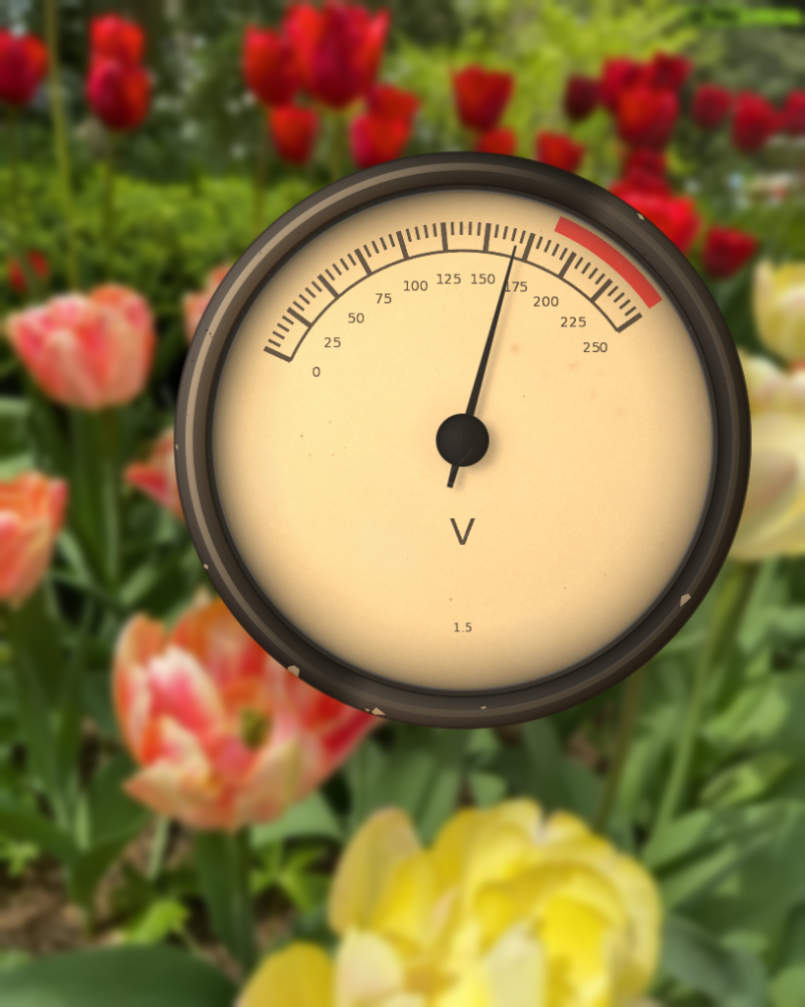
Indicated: 167.5; V
